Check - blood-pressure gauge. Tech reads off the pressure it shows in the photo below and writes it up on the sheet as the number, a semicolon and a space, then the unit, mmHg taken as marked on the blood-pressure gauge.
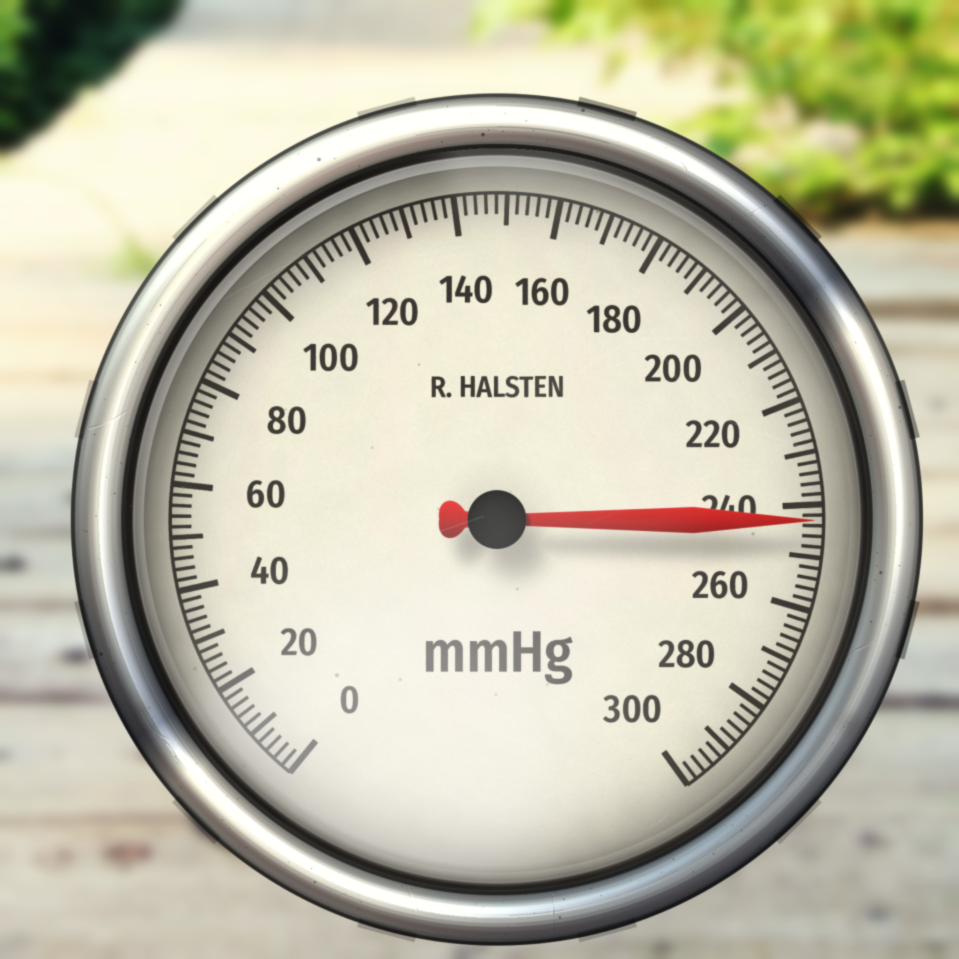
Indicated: 243; mmHg
